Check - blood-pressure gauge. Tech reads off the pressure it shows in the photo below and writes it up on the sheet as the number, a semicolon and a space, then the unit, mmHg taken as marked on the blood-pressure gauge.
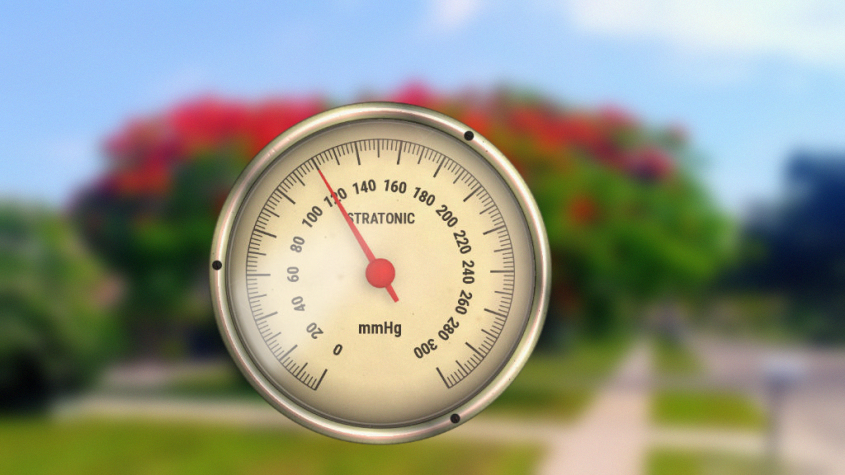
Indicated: 120; mmHg
